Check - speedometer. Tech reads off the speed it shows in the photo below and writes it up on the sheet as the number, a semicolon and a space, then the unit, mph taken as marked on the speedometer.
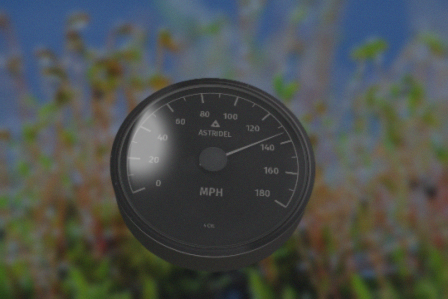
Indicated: 135; mph
